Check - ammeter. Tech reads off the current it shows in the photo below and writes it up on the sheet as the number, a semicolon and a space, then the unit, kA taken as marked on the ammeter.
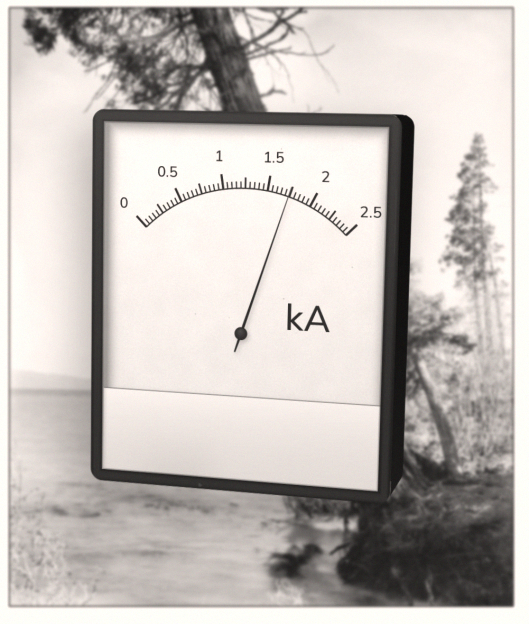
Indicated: 1.75; kA
